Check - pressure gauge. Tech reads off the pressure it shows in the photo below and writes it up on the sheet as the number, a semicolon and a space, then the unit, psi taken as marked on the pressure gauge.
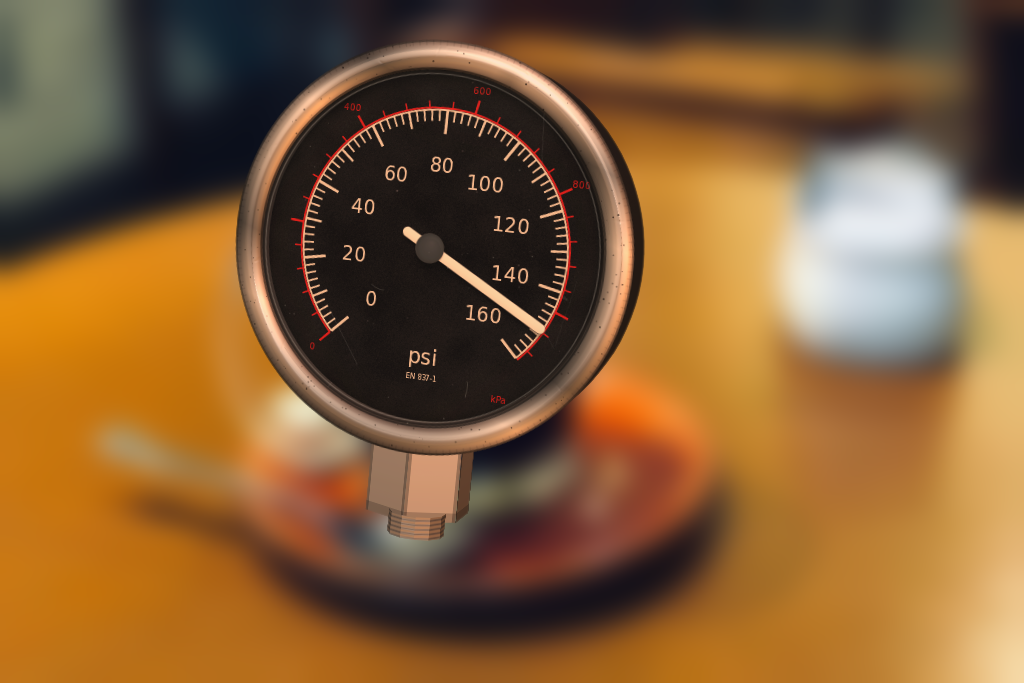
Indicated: 150; psi
